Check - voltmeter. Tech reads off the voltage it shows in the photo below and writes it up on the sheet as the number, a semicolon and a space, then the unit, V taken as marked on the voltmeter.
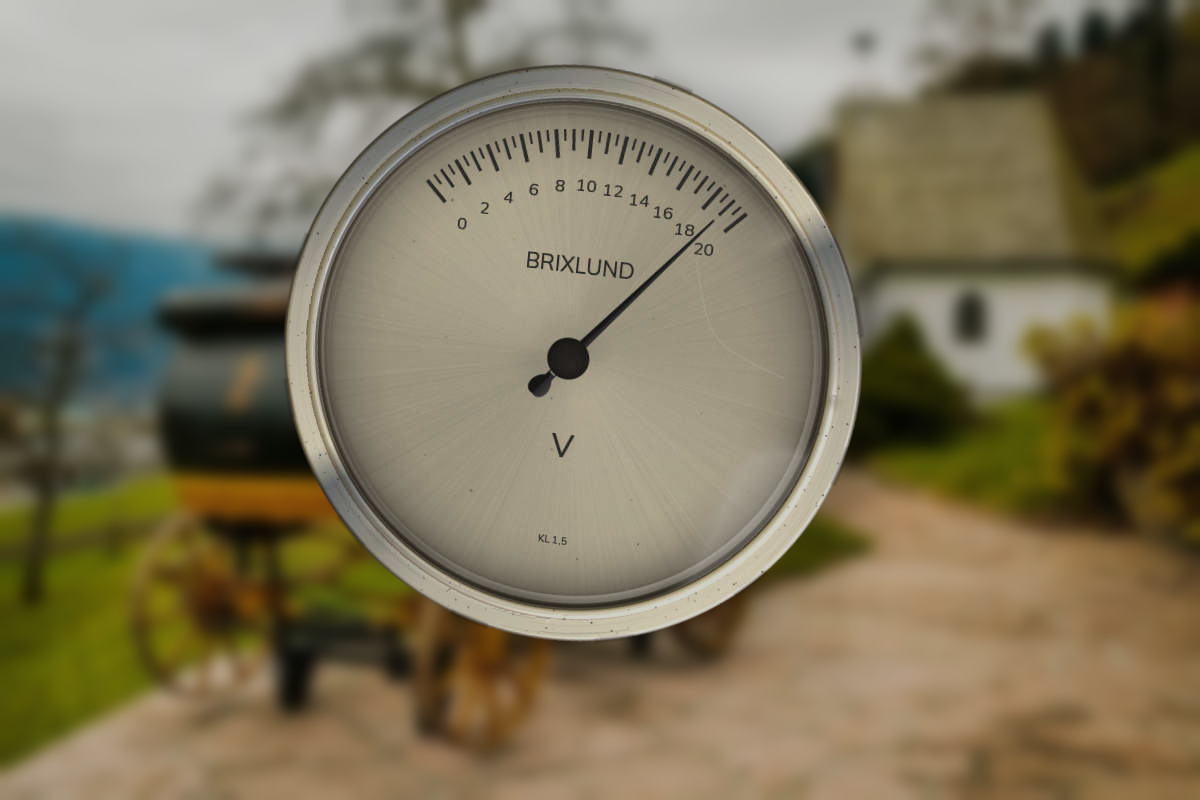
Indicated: 19; V
